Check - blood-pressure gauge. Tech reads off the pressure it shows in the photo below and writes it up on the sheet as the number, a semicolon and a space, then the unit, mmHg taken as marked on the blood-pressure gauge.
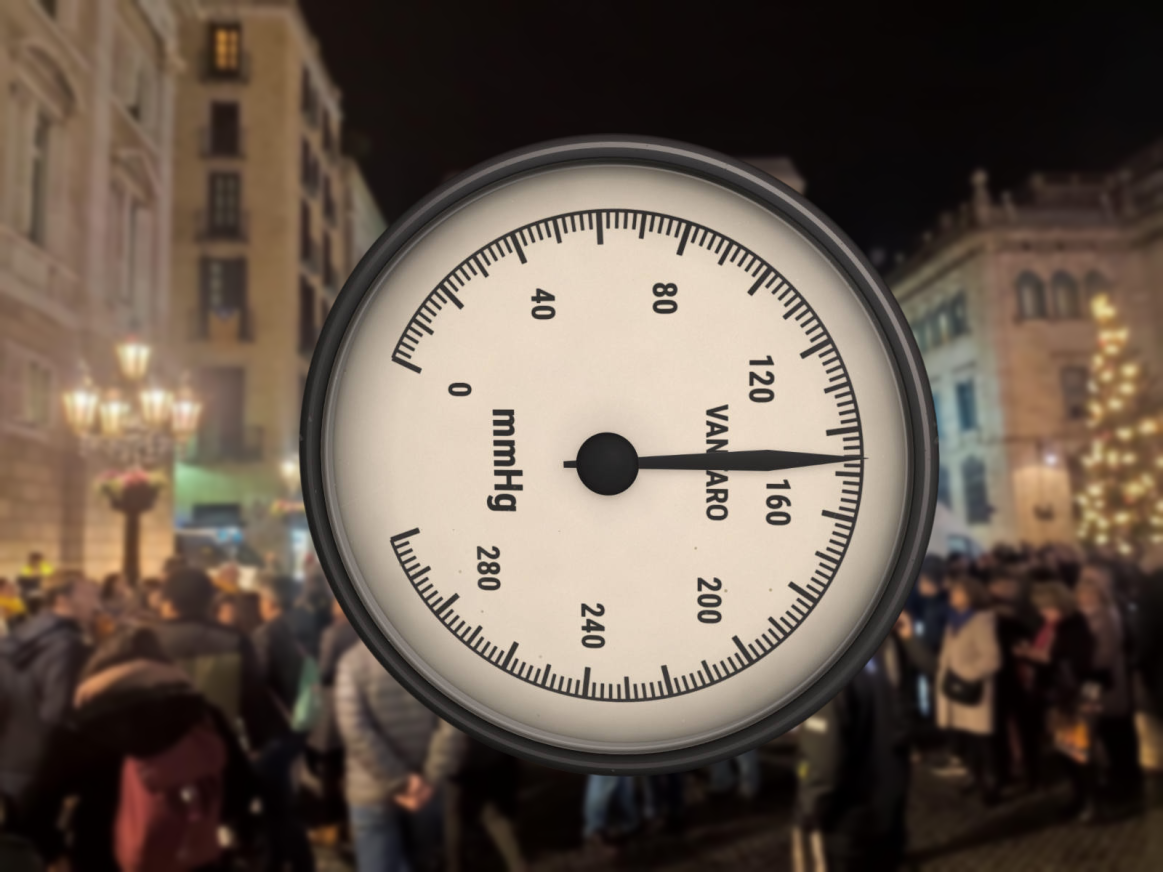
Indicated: 146; mmHg
